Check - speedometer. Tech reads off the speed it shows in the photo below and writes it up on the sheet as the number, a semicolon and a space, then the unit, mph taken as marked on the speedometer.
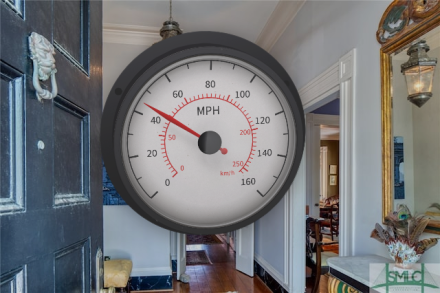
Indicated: 45; mph
